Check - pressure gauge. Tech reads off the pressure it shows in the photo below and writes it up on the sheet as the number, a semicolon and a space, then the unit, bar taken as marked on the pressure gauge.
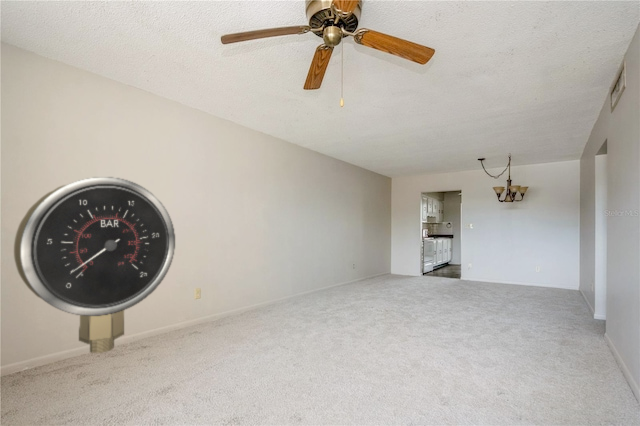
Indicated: 1; bar
